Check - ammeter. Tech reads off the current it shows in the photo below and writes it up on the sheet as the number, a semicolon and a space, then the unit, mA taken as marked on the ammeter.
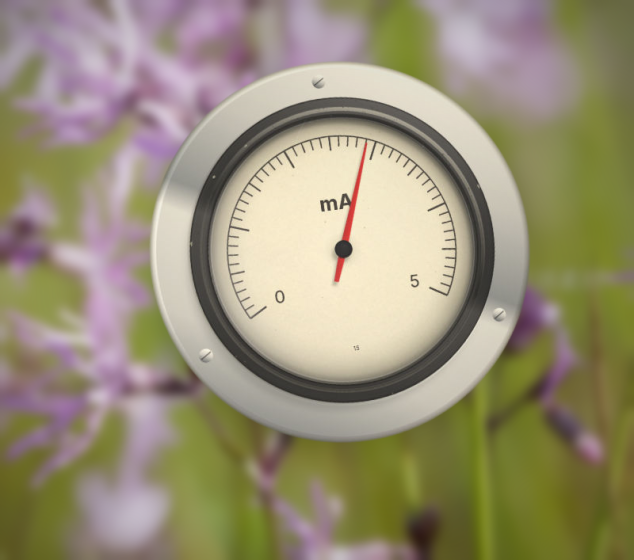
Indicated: 2.9; mA
